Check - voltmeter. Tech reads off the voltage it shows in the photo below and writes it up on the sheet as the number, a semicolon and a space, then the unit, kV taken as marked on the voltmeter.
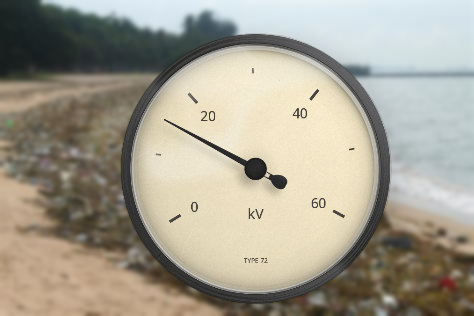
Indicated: 15; kV
